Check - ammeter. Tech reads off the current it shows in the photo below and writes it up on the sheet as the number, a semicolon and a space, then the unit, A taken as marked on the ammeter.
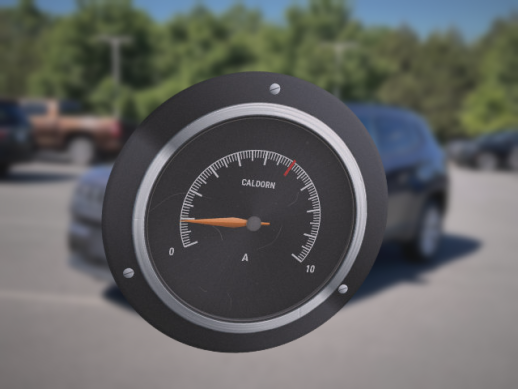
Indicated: 1; A
